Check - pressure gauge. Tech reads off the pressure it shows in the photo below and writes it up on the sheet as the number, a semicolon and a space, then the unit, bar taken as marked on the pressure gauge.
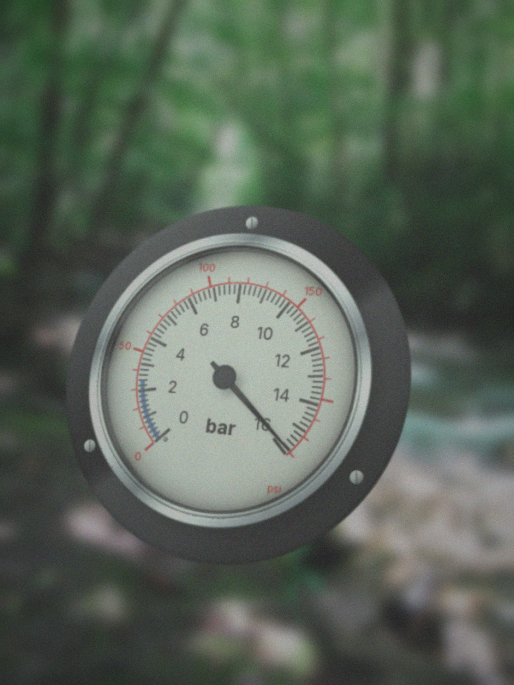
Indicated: 15.8; bar
